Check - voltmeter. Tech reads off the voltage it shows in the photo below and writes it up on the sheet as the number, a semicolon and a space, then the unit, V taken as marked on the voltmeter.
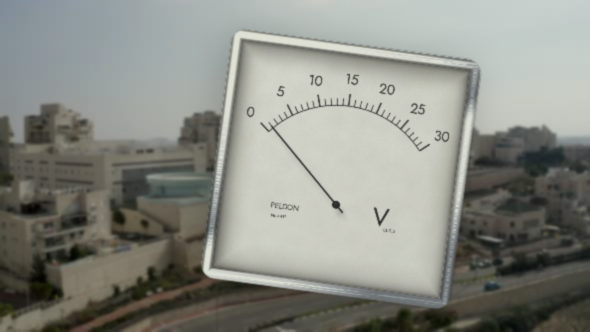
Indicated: 1; V
